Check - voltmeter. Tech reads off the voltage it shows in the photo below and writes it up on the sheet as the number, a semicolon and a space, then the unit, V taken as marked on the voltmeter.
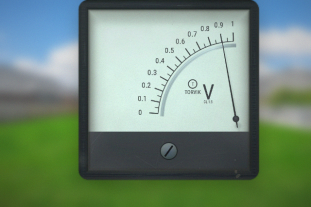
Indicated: 0.9; V
